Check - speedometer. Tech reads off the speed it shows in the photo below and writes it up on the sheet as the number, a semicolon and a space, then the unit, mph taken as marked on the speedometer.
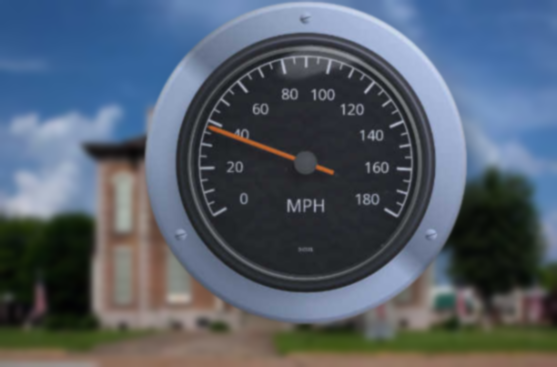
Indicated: 37.5; mph
